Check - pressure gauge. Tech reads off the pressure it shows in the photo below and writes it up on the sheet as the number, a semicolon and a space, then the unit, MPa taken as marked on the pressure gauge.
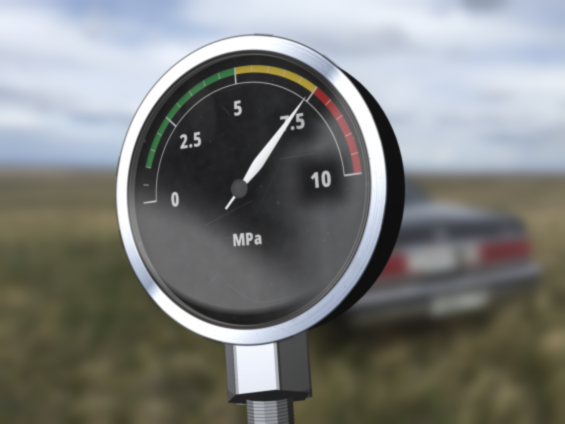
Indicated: 7.5; MPa
